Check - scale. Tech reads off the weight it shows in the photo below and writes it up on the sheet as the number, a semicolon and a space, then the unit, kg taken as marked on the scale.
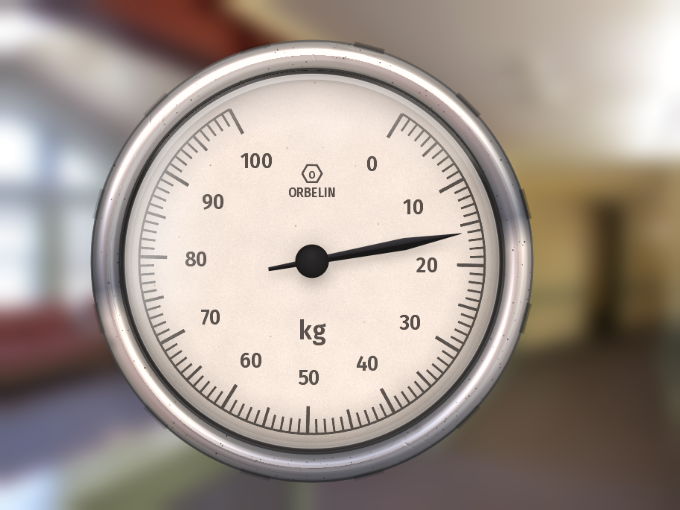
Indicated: 16; kg
